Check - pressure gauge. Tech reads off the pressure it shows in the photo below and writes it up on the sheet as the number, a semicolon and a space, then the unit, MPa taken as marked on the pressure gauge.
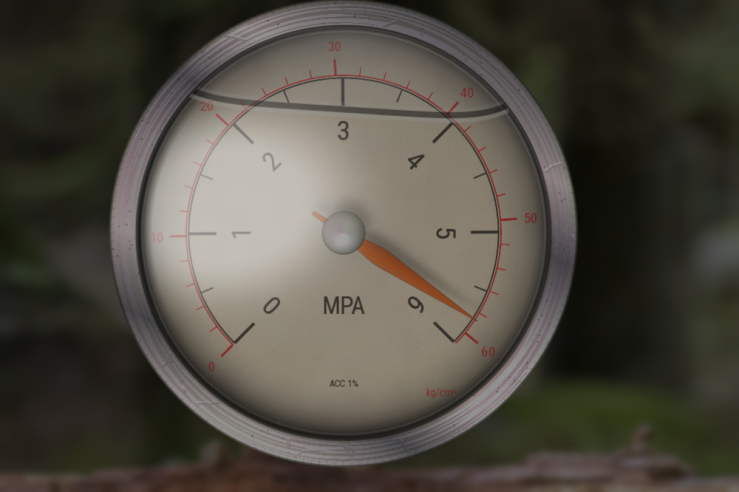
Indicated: 5.75; MPa
